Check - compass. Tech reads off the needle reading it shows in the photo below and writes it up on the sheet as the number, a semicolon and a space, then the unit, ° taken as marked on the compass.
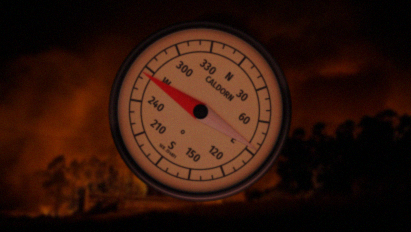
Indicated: 265; °
